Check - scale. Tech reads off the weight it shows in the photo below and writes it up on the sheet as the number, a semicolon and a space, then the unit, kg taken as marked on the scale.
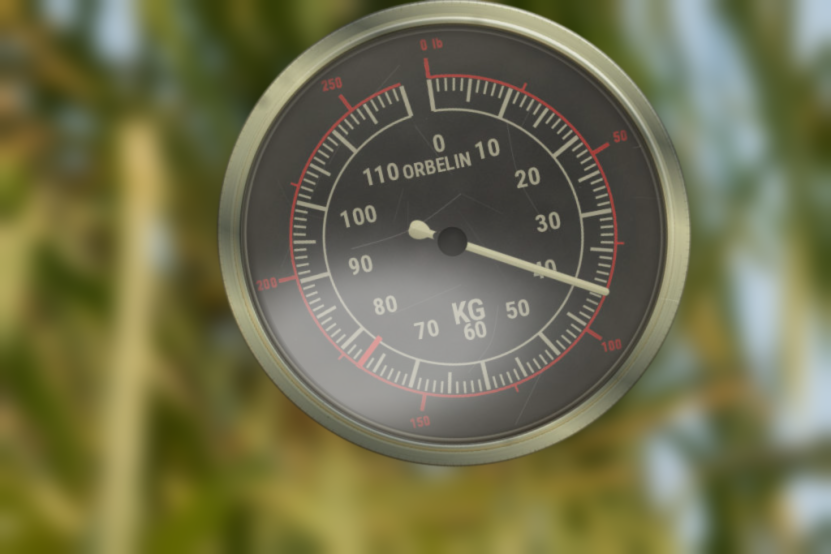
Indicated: 40; kg
